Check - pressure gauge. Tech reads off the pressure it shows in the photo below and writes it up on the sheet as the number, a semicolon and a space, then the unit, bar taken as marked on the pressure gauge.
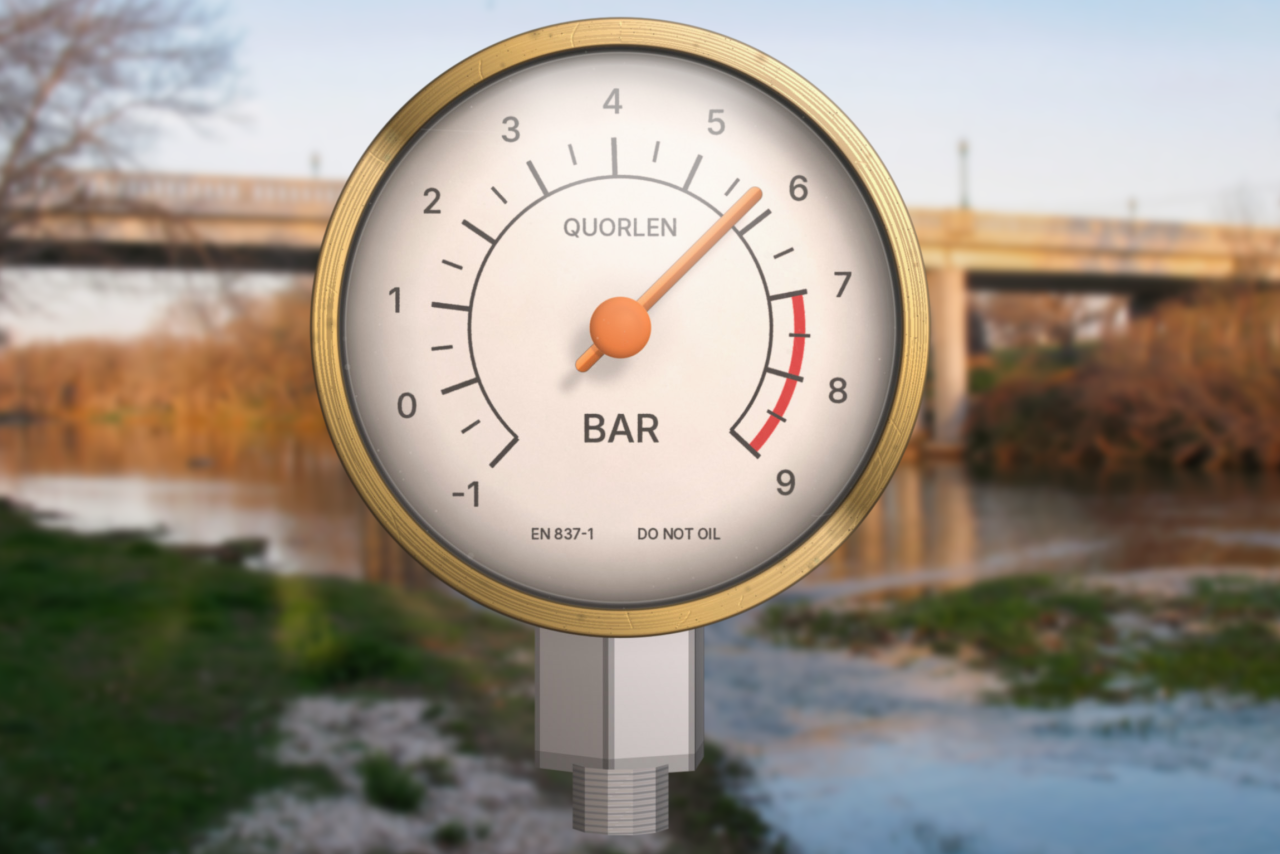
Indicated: 5.75; bar
